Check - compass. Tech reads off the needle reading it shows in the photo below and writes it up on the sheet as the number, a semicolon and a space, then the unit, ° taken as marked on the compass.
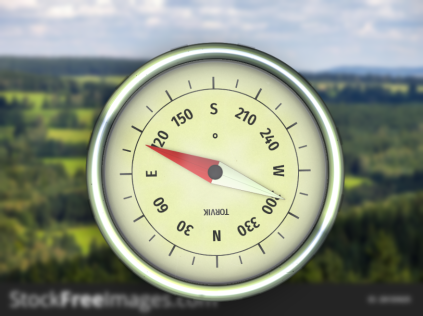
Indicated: 112.5; °
